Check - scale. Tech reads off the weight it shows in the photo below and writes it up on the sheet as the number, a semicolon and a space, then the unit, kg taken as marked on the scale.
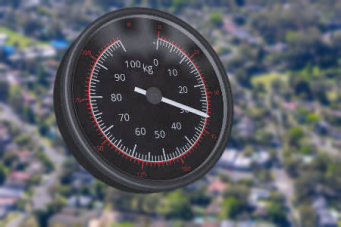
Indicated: 30; kg
